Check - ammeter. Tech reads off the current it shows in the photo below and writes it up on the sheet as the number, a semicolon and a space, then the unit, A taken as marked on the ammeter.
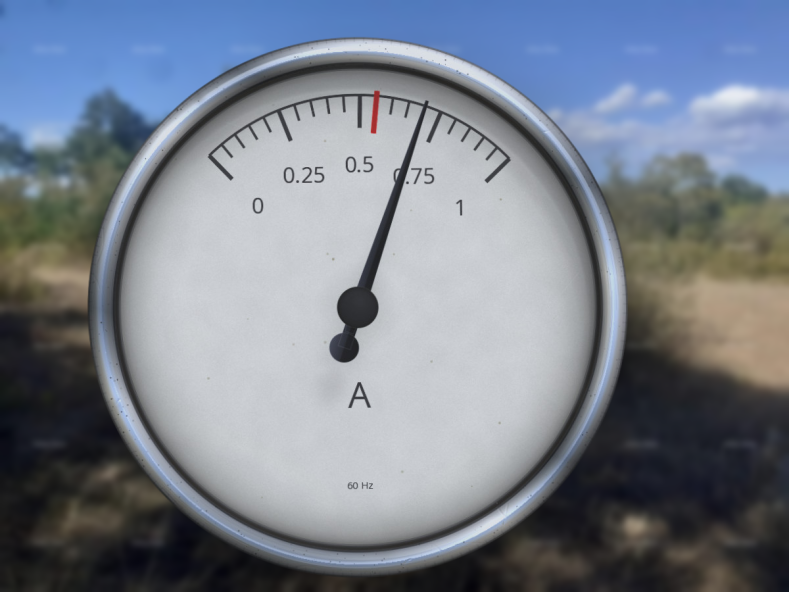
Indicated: 0.7; A
